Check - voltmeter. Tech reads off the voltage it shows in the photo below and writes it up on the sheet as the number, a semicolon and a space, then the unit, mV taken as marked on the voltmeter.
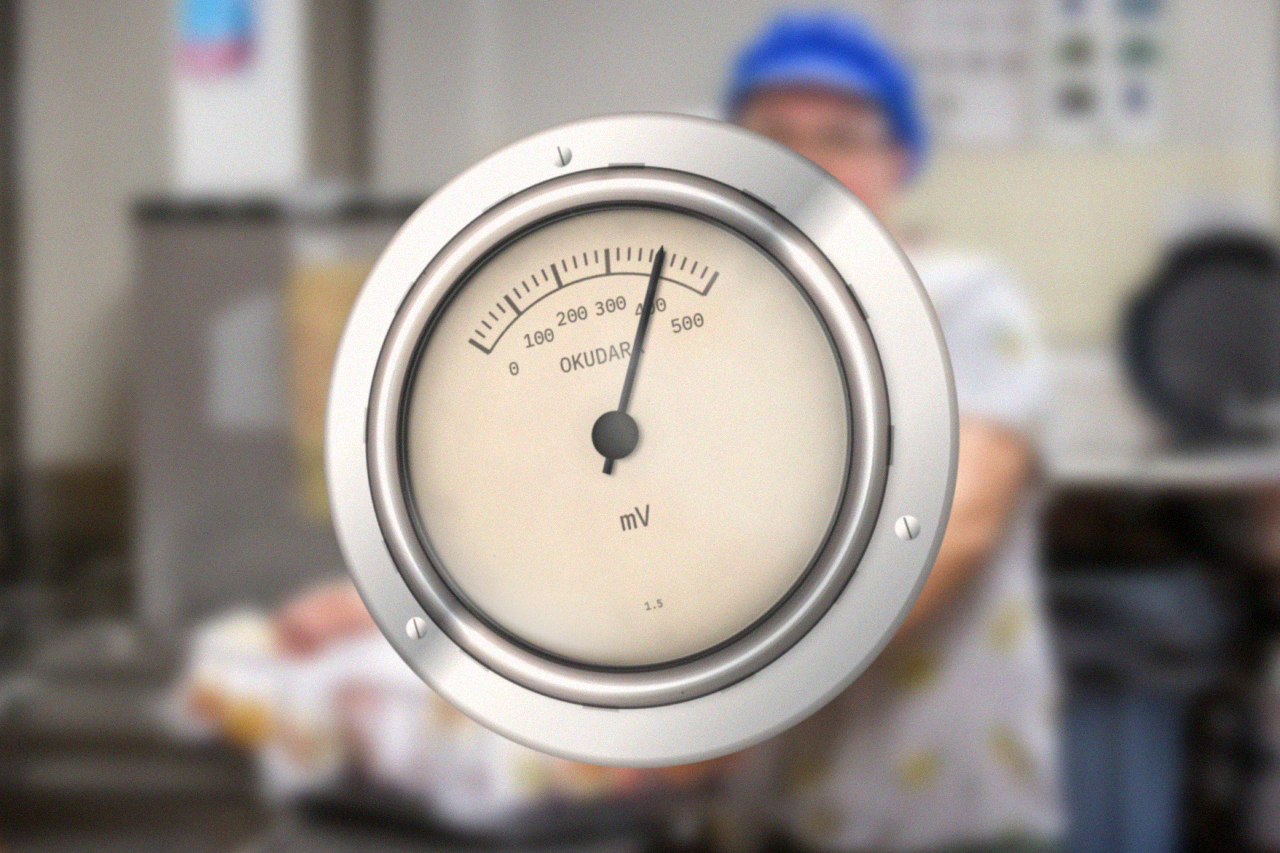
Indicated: 400; mV
